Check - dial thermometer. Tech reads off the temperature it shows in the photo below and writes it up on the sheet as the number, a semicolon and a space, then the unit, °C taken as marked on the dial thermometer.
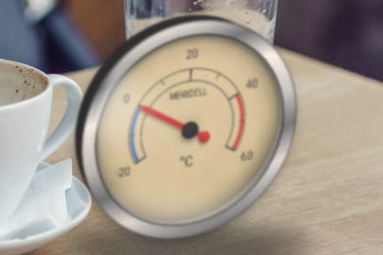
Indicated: 0; °C
